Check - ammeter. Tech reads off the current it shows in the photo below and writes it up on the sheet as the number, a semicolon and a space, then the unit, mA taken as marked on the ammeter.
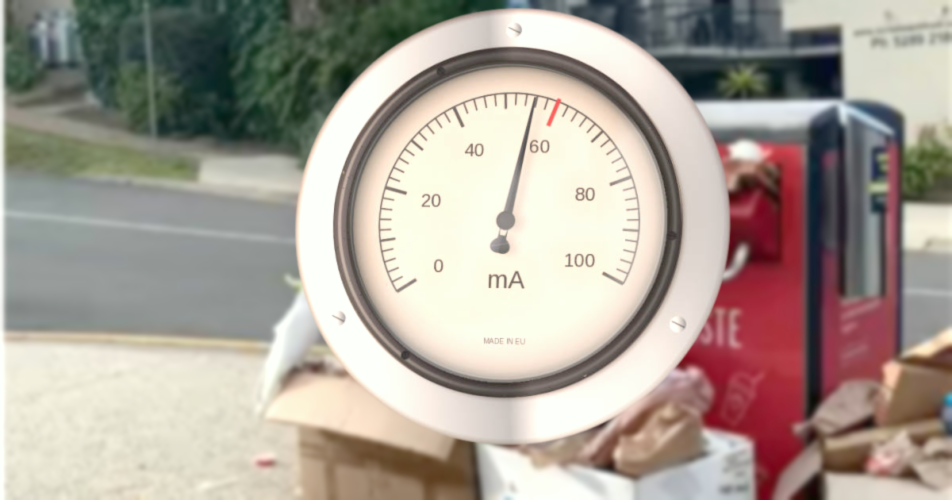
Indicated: 56; mA
